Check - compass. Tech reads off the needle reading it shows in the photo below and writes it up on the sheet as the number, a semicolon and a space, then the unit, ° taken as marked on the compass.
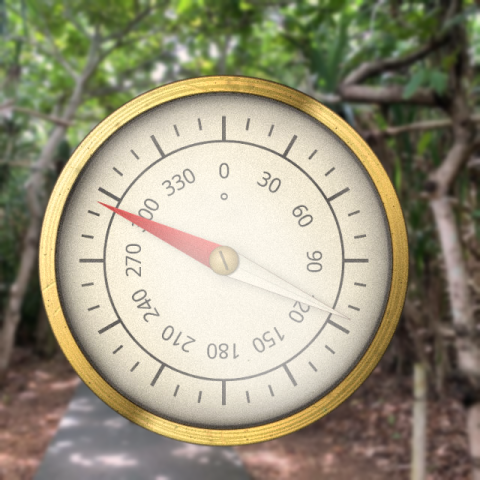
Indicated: 295; °
